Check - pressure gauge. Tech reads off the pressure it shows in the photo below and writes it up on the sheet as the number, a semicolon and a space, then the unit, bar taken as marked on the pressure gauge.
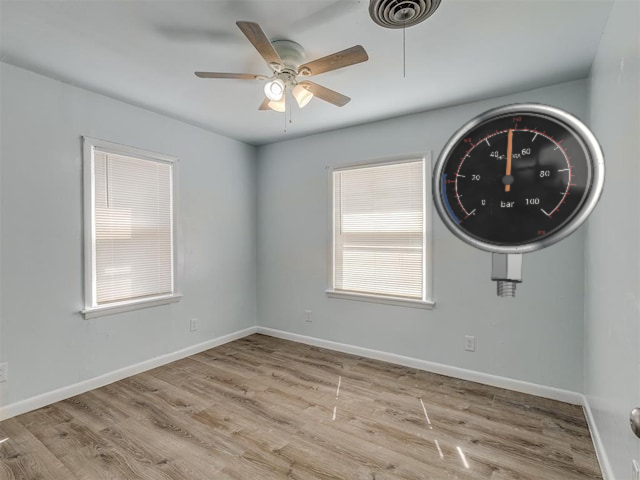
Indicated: 50; bar
